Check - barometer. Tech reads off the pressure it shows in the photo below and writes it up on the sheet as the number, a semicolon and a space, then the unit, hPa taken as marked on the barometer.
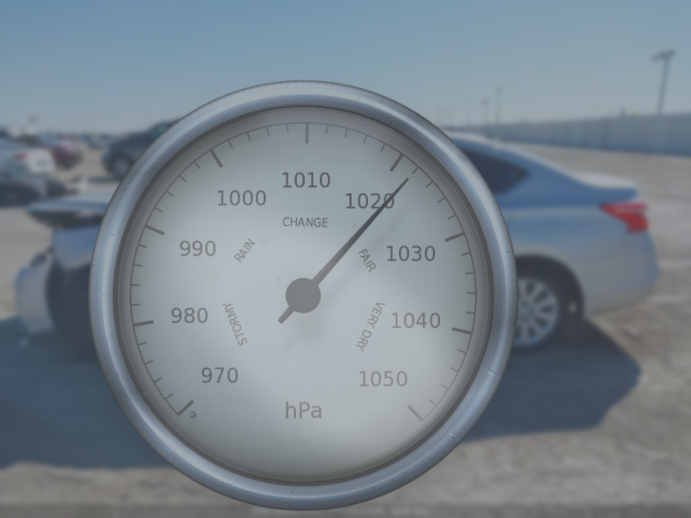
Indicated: 1022; hPa
